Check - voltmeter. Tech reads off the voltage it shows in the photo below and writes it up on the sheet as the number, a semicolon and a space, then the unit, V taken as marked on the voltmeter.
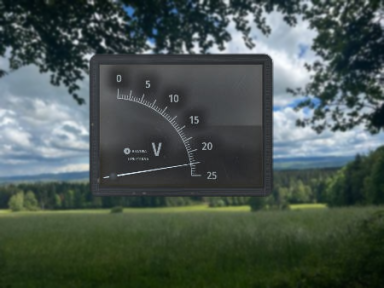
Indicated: 22.5; V
